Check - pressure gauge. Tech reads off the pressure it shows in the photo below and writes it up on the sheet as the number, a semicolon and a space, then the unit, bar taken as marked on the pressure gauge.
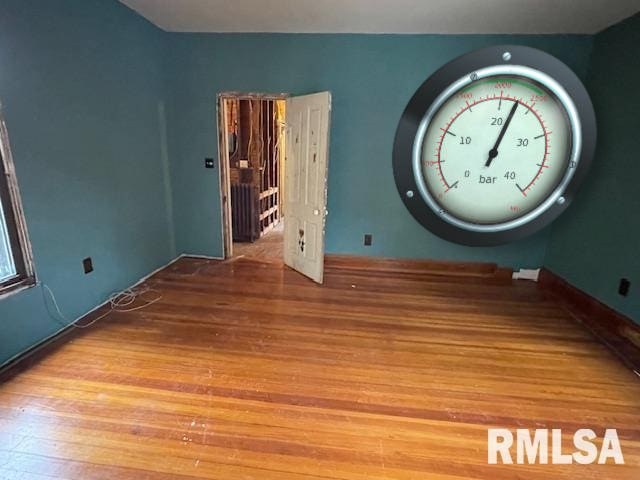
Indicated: 22.5; bar
